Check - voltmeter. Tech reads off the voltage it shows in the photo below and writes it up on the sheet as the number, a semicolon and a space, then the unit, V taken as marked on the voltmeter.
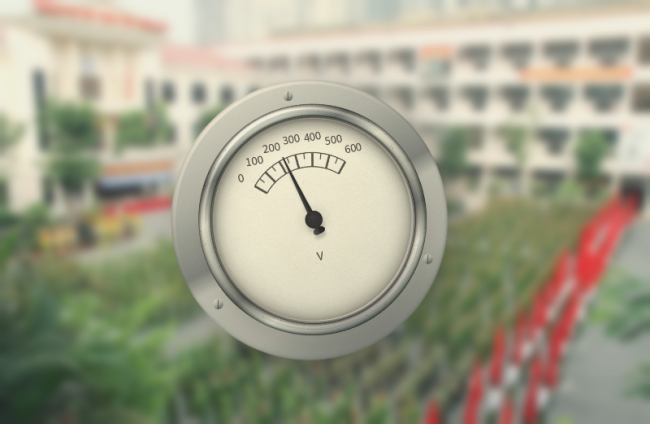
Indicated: 225; V
